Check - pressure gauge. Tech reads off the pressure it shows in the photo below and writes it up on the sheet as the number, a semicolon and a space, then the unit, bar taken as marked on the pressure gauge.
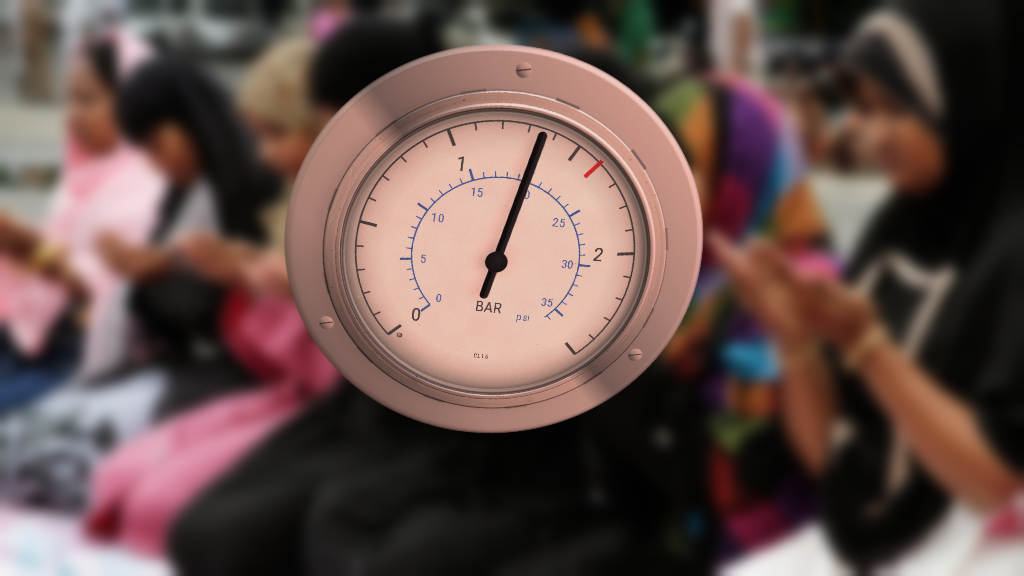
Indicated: 1.35; bar
